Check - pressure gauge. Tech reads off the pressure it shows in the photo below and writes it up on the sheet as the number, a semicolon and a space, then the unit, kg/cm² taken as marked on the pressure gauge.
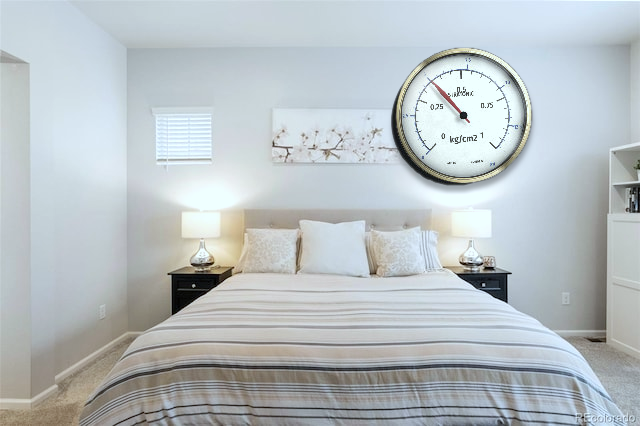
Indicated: 0.35; kg/cm²
